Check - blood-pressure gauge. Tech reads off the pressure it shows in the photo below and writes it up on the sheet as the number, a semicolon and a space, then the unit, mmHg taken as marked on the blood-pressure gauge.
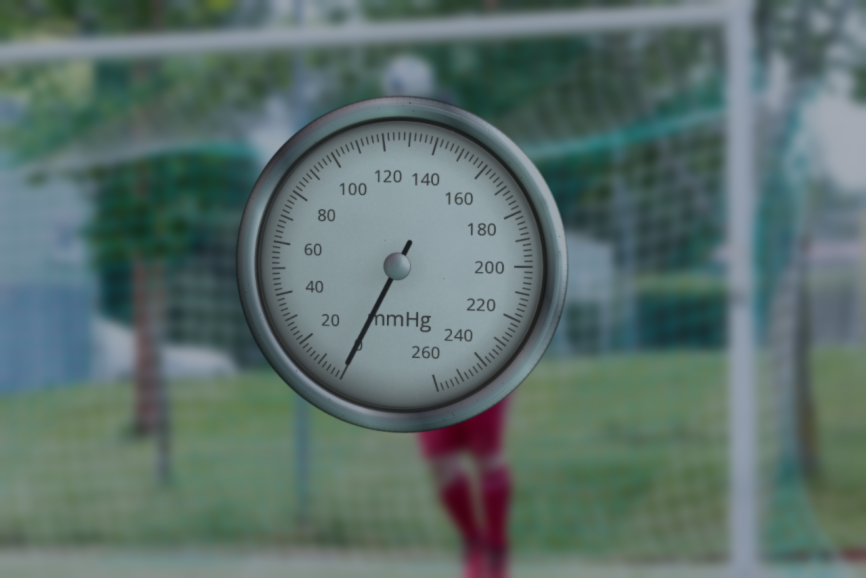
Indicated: 0; mmHg
